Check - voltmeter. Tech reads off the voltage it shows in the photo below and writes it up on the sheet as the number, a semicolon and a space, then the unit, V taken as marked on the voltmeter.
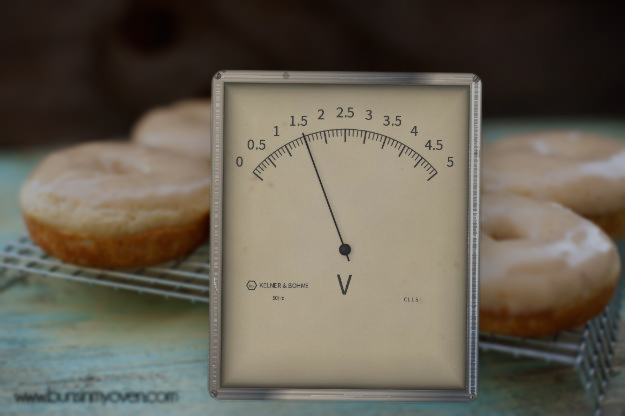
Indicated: 1.5; V
